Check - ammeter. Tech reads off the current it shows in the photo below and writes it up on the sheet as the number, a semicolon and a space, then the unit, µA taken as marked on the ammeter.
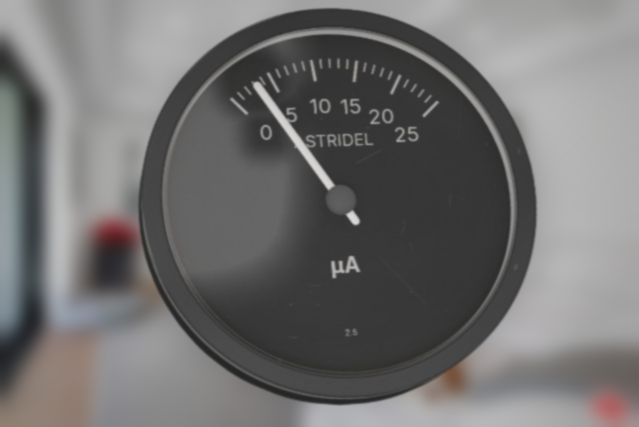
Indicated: 3; µA
